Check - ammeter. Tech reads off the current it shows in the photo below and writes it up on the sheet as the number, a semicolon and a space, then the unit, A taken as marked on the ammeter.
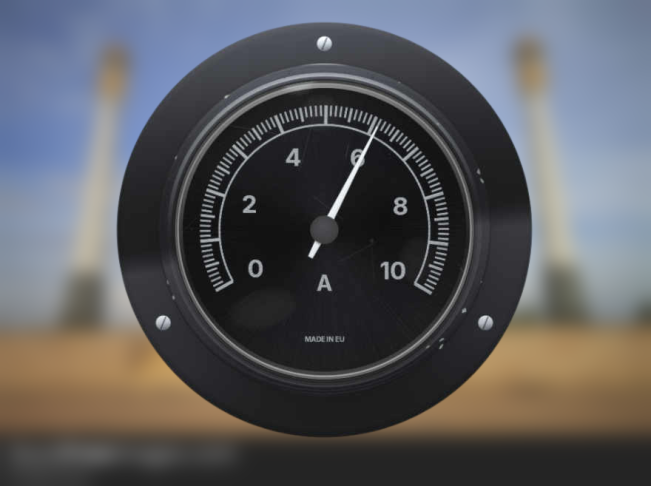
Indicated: 6.1; A
